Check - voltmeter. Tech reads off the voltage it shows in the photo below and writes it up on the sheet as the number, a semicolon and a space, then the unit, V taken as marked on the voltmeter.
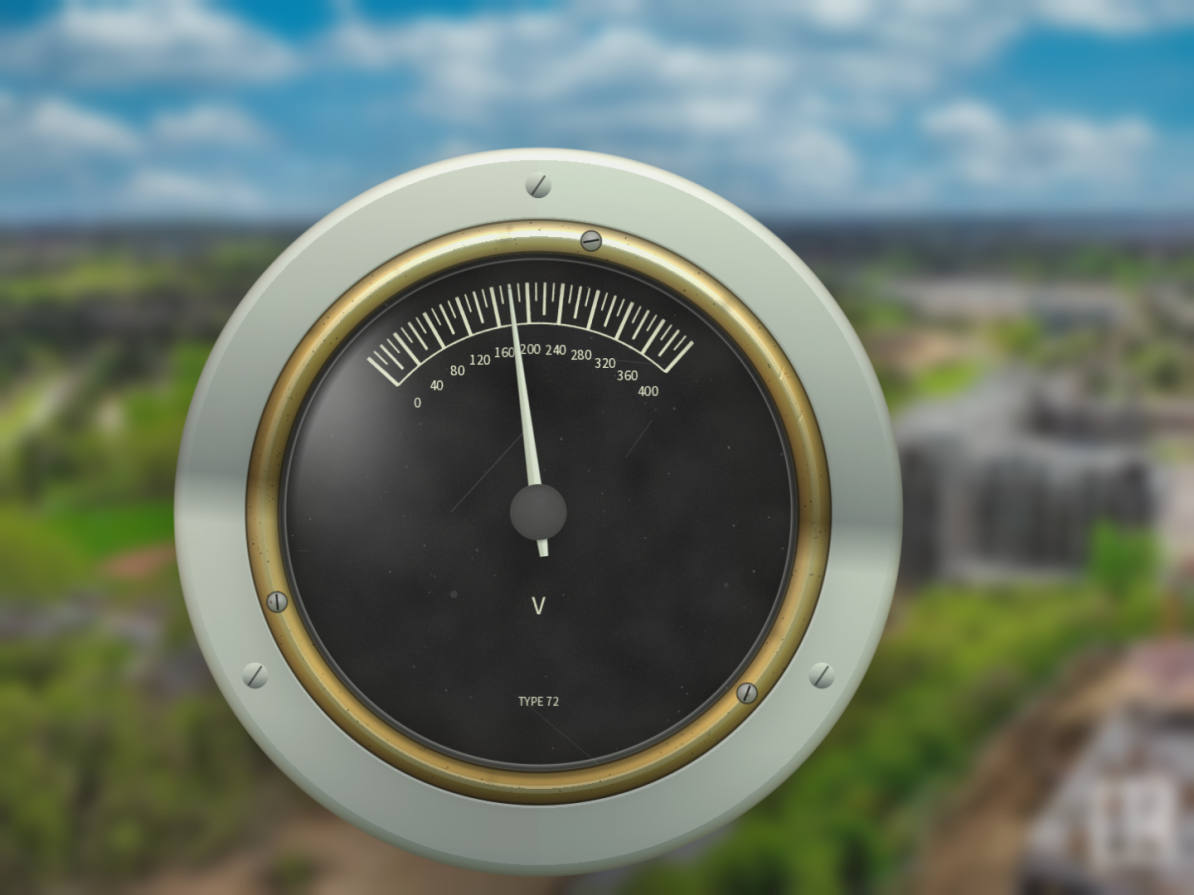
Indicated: 180; V
